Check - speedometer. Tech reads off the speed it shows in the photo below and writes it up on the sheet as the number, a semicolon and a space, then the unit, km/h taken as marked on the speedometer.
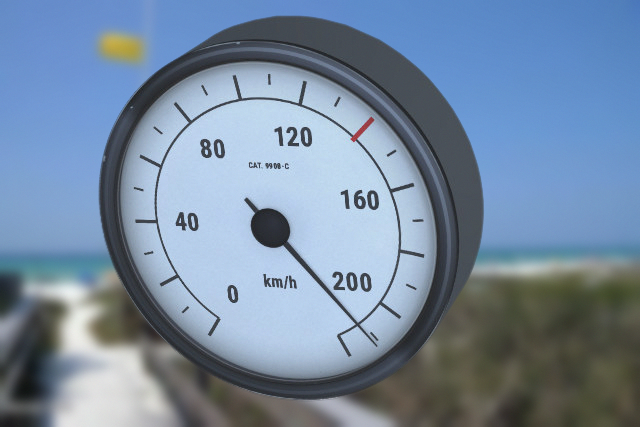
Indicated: 210; km/h
